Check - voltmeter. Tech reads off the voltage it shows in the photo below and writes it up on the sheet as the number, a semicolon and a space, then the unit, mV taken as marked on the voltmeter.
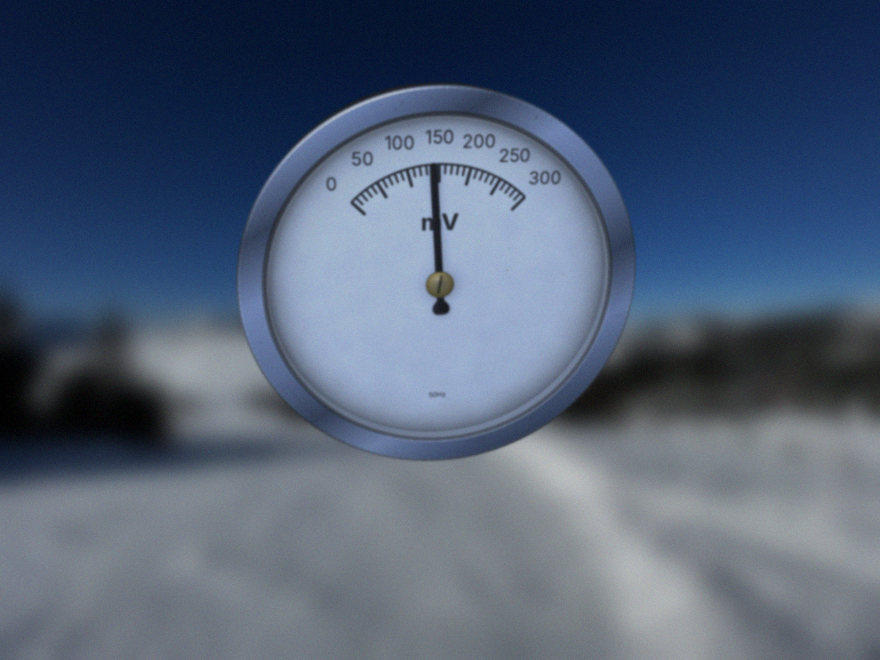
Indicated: 140; mV
